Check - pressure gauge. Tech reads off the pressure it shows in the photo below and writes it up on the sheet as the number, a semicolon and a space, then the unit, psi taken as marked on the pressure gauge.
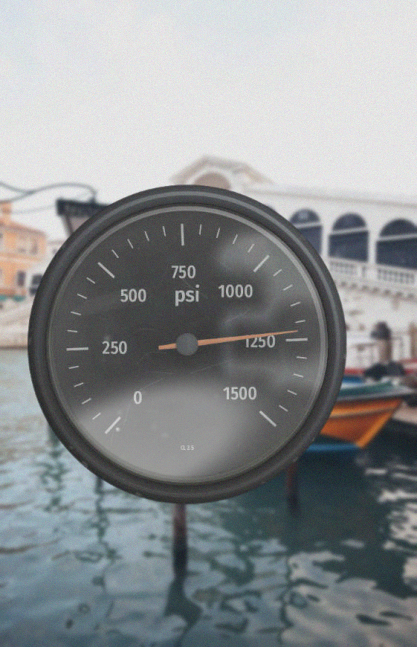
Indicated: 1225; psi
